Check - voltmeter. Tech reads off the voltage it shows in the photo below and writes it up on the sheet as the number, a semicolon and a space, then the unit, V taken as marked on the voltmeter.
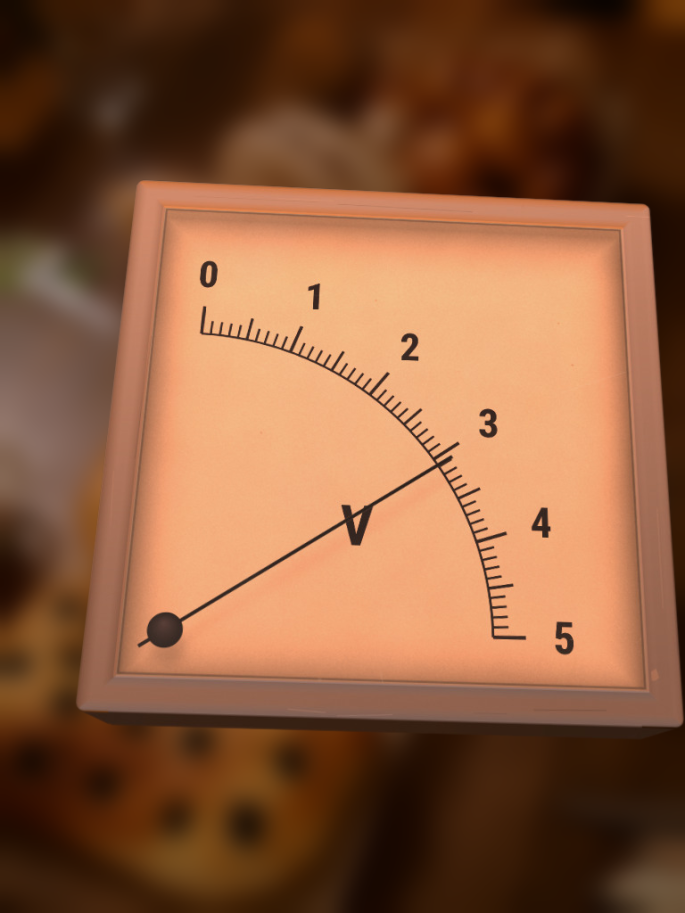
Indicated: 3.1; V
